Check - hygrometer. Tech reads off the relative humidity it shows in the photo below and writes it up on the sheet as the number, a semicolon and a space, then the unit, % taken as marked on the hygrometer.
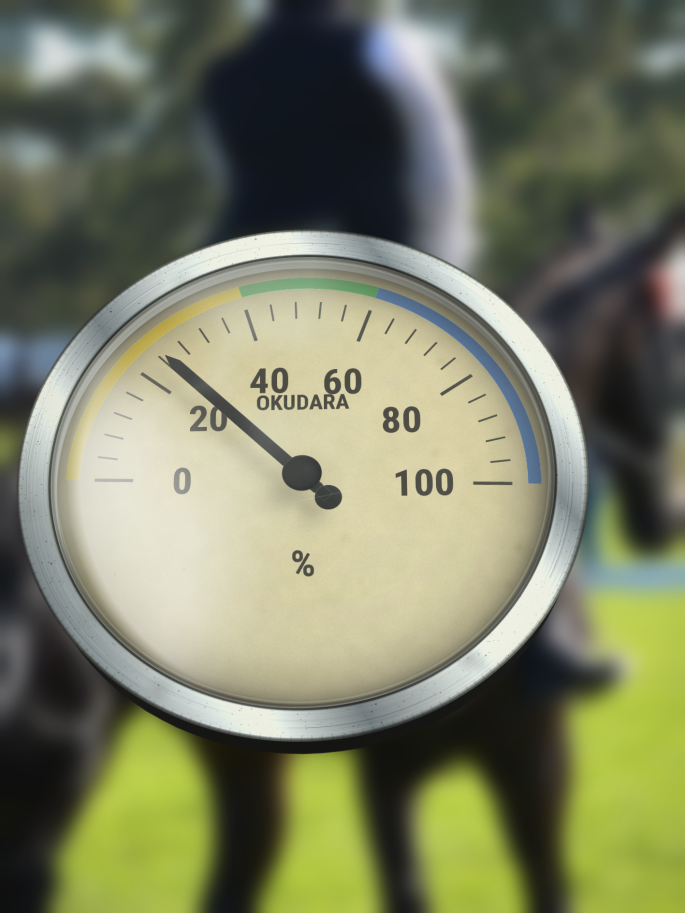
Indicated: 24; %
